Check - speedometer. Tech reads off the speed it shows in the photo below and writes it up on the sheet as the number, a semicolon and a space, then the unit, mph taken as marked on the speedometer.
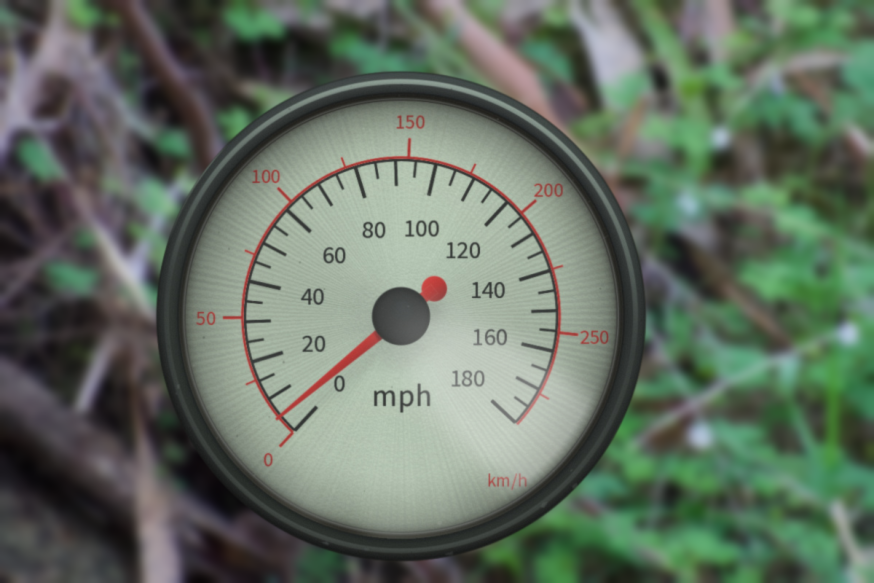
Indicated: 5; mph
